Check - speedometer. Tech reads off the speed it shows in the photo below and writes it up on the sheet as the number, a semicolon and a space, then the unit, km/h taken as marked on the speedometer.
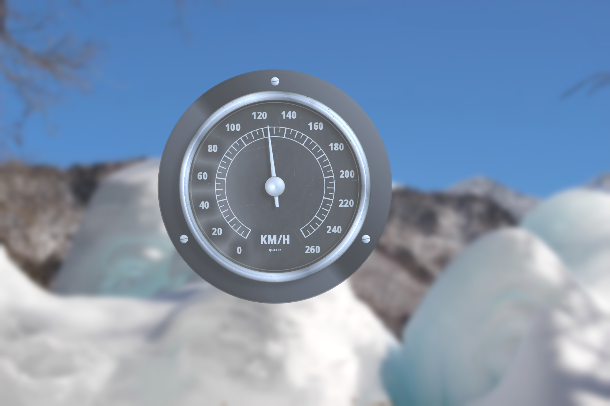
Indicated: 125; km/h
